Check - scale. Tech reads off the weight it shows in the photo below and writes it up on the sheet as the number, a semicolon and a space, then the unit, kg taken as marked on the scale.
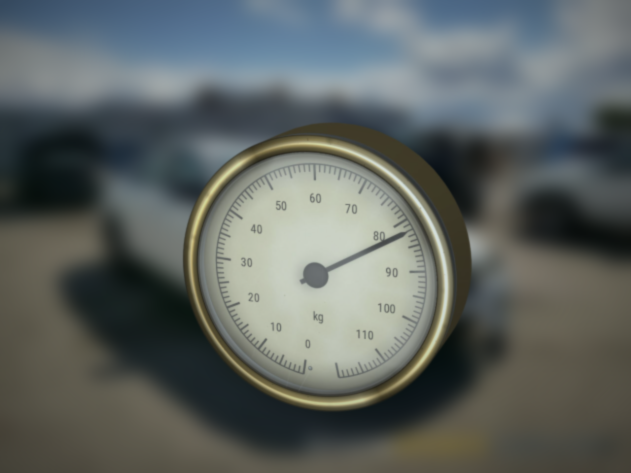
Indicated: 82; kg
